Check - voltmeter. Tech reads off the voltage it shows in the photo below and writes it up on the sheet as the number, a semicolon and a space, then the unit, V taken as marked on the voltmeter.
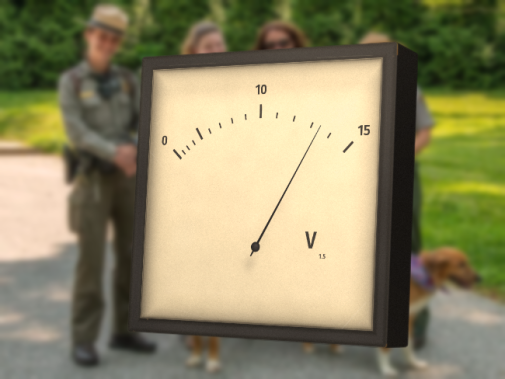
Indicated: 13.5; V
